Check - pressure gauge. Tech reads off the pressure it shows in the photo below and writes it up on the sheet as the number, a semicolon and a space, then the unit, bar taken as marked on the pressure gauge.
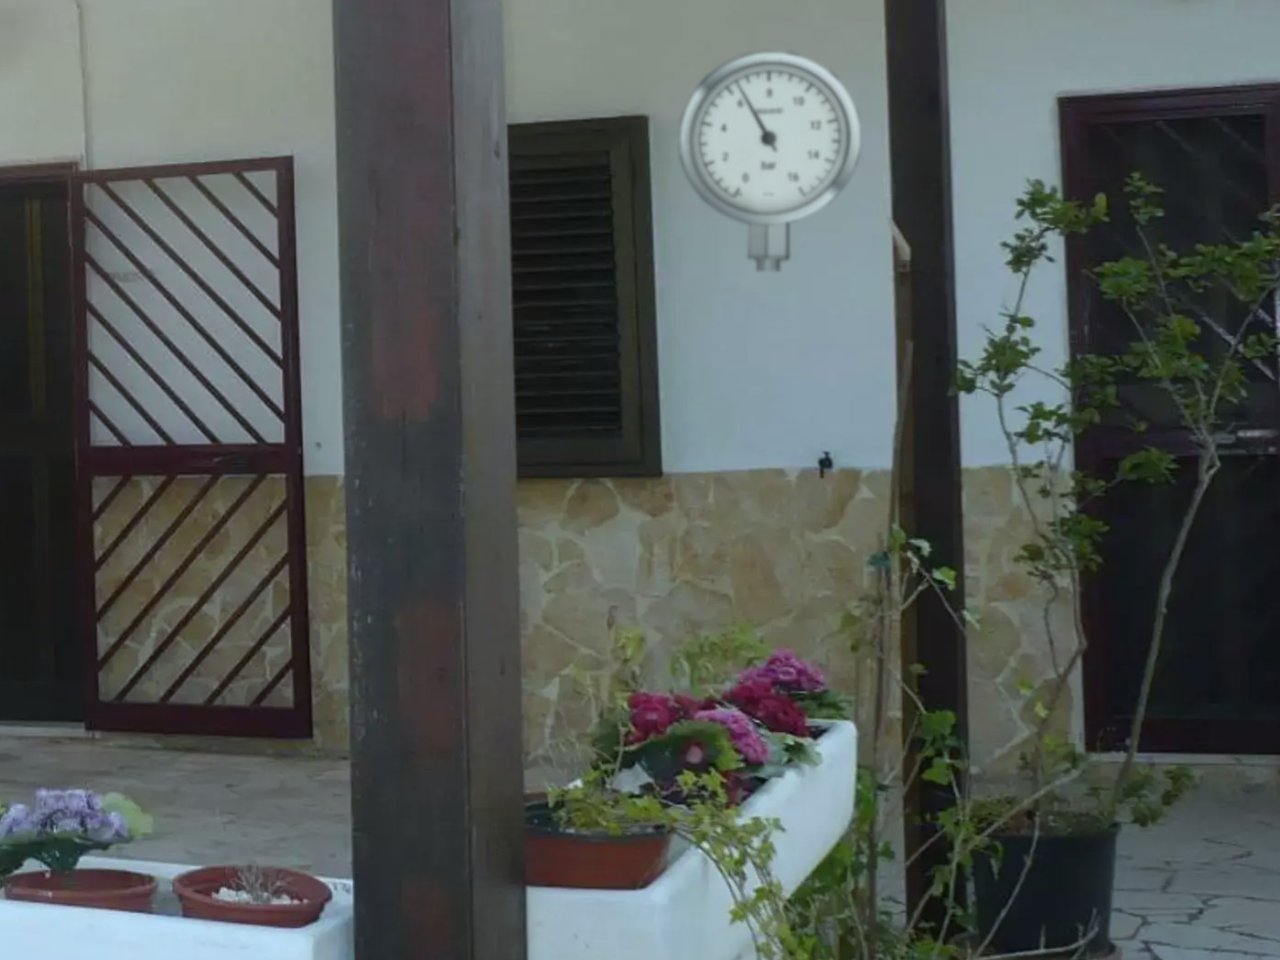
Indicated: 6.5; bar
